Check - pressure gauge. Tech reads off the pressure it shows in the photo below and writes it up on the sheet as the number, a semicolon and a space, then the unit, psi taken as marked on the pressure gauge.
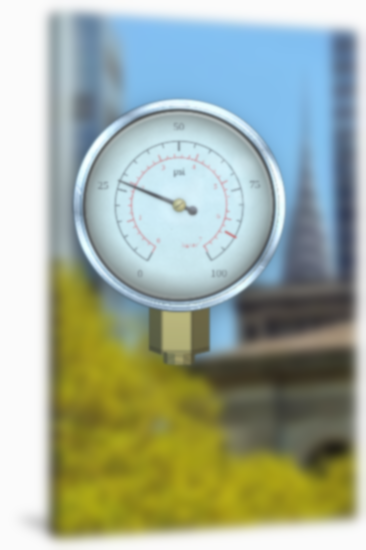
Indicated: 27.5; psi
